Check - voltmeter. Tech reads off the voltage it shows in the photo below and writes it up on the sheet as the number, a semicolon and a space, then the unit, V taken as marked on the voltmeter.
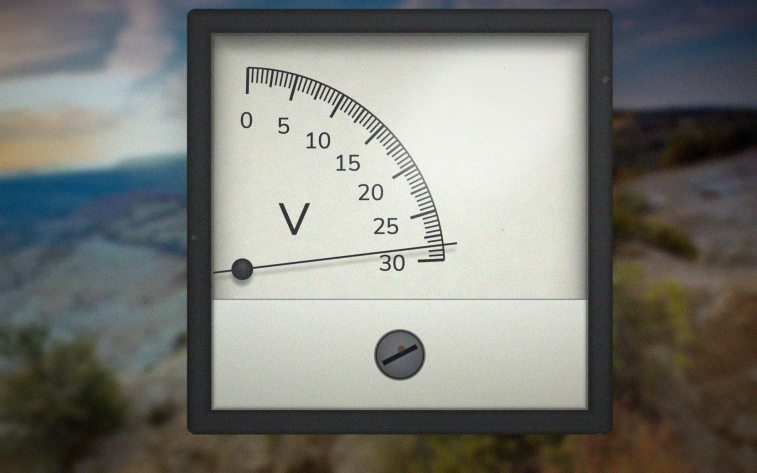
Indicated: 28.5; V
